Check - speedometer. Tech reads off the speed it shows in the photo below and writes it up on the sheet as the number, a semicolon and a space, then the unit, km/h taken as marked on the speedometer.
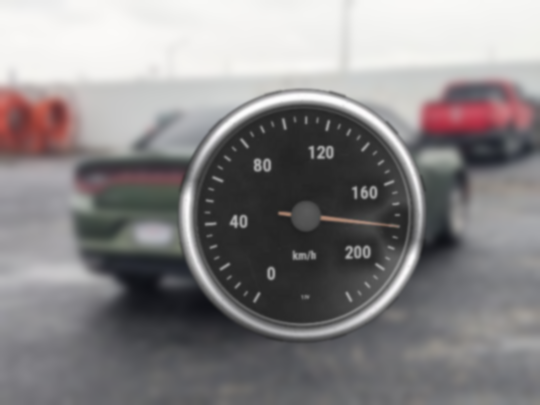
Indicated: 180; km/h
